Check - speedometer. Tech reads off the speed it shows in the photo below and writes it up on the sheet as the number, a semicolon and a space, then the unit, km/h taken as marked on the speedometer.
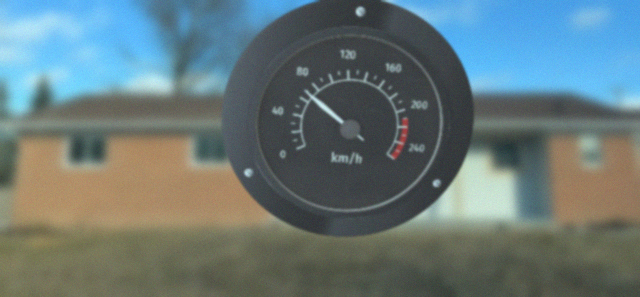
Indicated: 70; km/h
